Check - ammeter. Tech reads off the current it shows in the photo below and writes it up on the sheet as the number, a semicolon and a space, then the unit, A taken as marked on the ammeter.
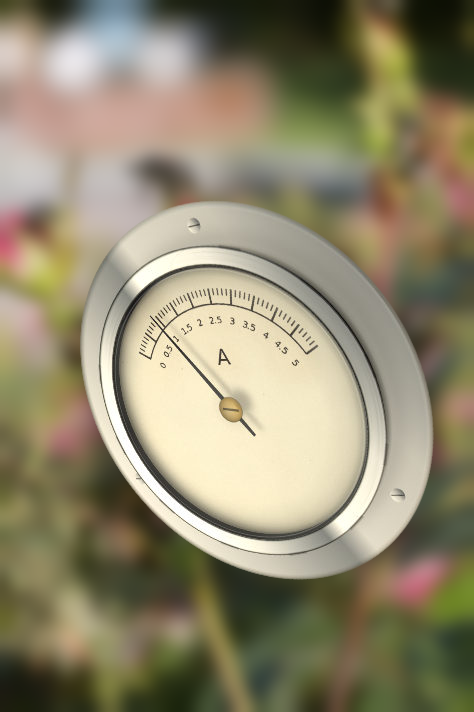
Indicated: 1; A
